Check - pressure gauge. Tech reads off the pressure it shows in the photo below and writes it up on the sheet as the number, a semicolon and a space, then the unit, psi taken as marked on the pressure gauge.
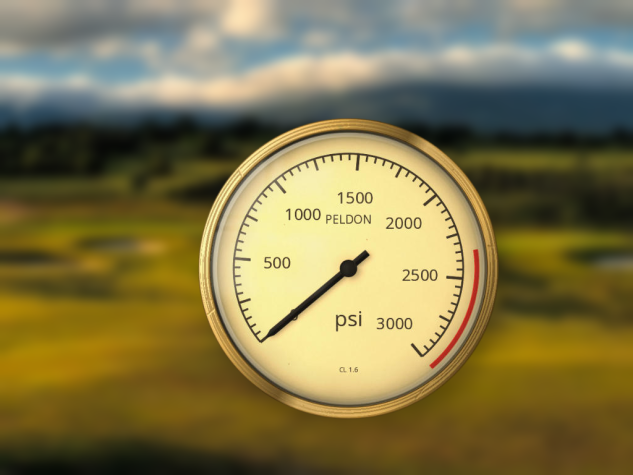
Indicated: 0; psi
